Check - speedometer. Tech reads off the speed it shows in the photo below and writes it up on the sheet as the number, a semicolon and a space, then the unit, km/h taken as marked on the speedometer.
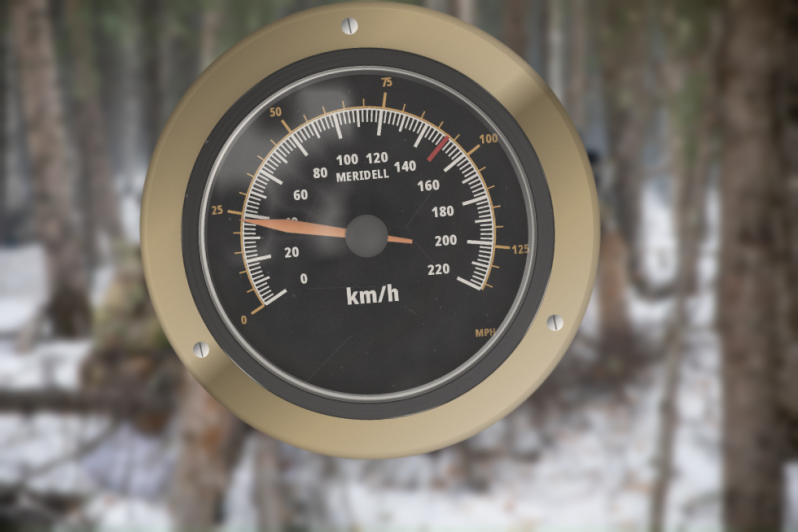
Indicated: 38; km/h
